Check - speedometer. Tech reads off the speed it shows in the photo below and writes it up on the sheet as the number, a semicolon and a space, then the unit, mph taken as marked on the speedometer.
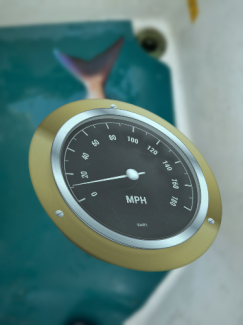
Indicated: 10; mph
